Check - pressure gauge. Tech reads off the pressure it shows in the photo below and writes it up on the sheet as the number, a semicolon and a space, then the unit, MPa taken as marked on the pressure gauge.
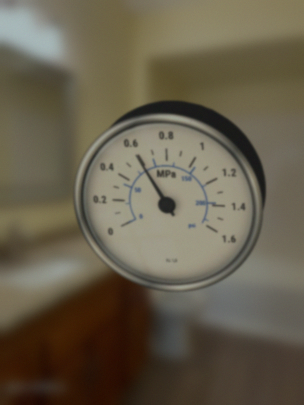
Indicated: 0.6; MPa
